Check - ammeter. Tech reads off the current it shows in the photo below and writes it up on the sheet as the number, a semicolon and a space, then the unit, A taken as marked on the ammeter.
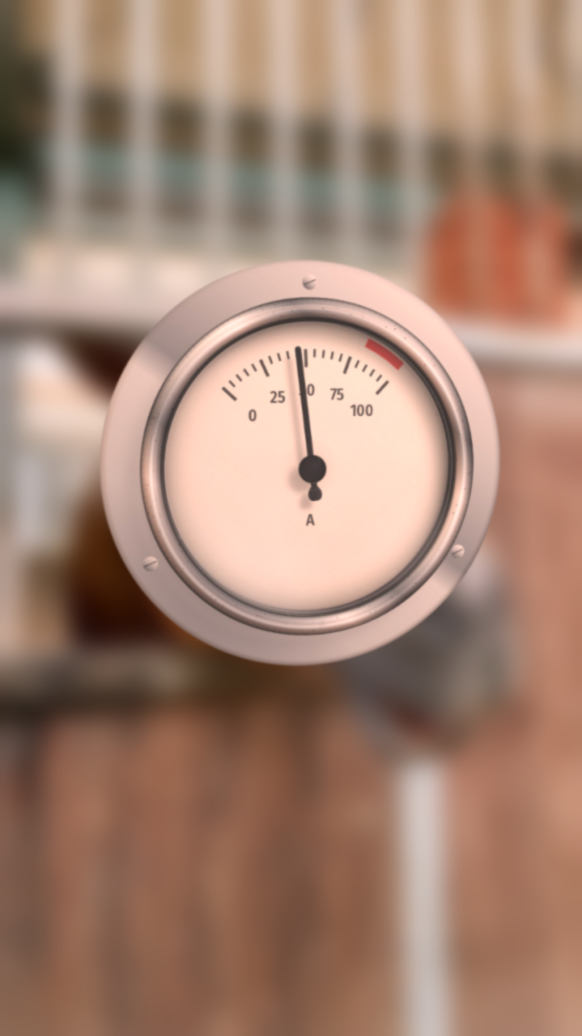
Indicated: 45; A
